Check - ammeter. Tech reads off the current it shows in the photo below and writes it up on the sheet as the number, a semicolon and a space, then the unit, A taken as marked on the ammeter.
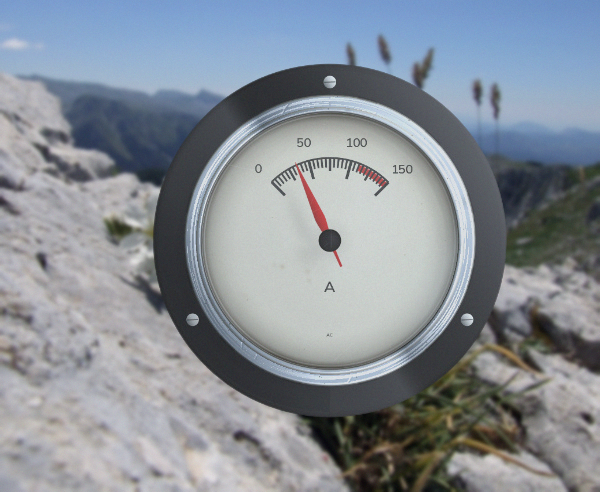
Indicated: 35; A
